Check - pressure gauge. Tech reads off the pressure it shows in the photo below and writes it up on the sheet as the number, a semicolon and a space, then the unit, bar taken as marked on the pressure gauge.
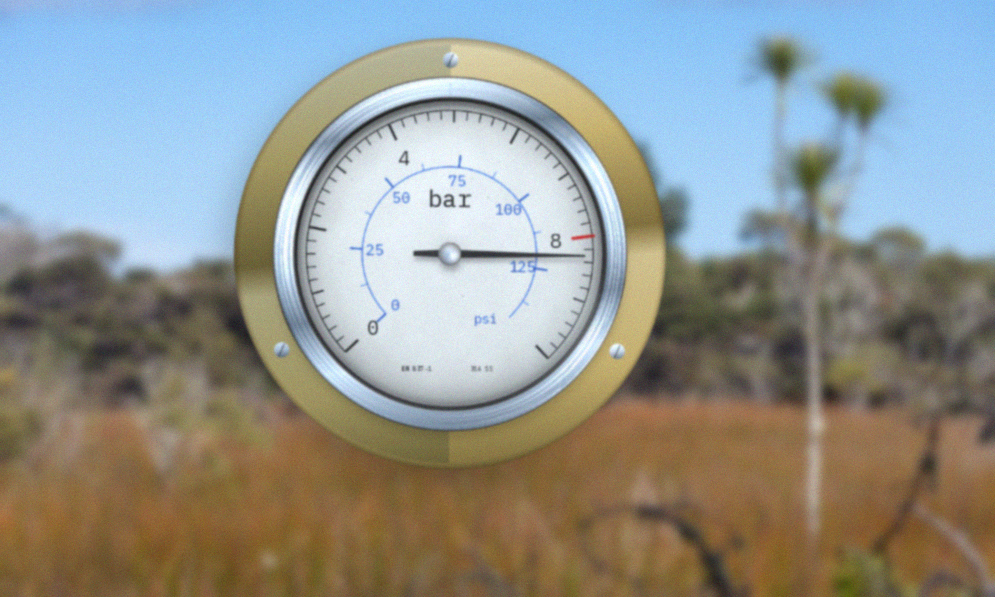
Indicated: 8.3; bar
